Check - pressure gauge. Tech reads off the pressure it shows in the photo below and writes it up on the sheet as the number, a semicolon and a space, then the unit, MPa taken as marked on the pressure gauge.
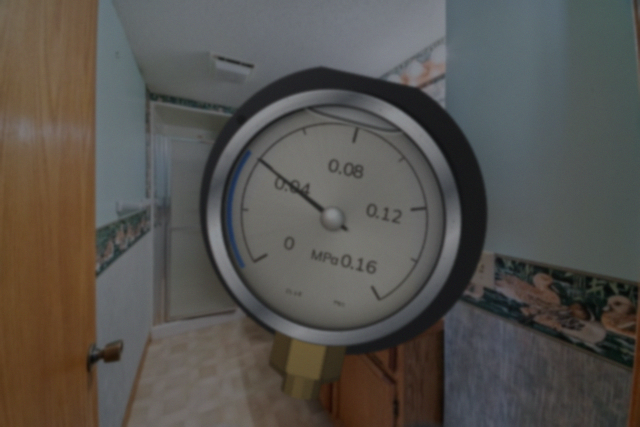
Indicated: 0.04; MPa
